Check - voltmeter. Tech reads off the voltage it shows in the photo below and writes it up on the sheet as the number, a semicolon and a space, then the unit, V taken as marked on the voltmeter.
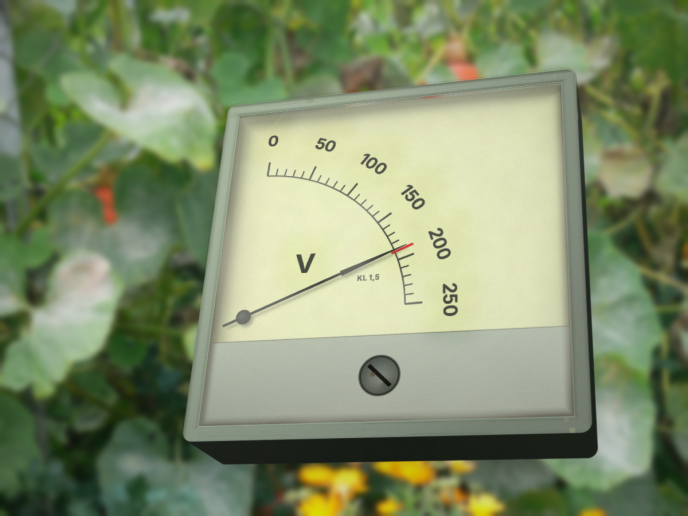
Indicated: 190; V
